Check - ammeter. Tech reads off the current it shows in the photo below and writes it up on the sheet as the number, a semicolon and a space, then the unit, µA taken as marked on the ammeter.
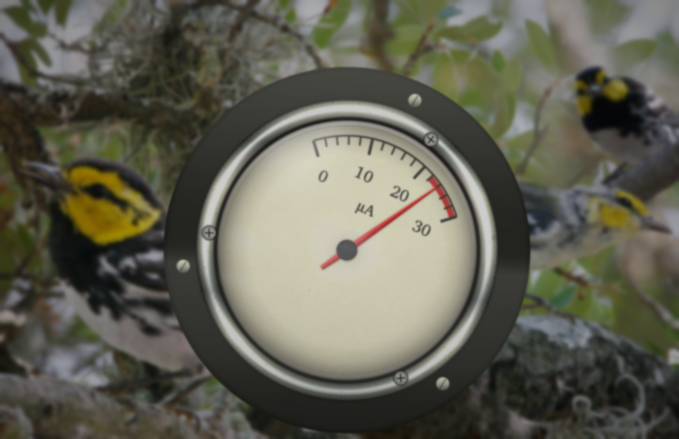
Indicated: 24; µA
